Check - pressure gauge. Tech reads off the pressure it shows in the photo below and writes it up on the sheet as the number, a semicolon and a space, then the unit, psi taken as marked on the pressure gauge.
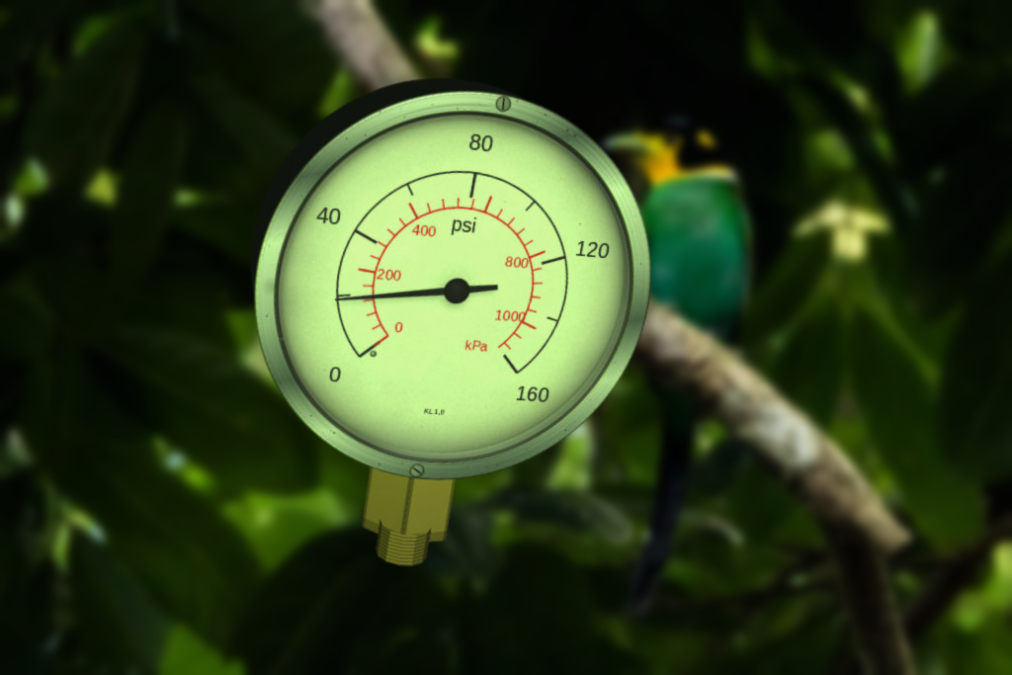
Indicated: 20; psi
